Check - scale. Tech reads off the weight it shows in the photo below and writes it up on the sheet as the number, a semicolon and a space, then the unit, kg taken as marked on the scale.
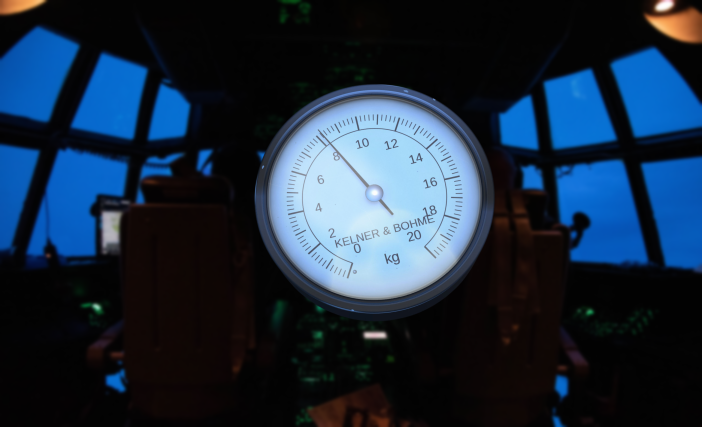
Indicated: 8.2; kg
